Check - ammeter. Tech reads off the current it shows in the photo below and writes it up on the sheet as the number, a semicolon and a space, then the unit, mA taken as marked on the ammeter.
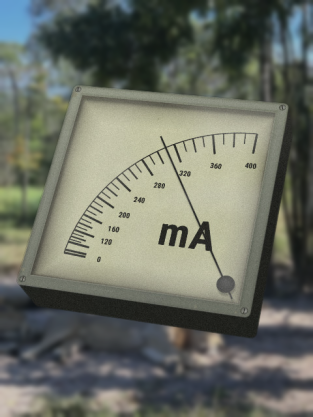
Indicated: 310; mA
